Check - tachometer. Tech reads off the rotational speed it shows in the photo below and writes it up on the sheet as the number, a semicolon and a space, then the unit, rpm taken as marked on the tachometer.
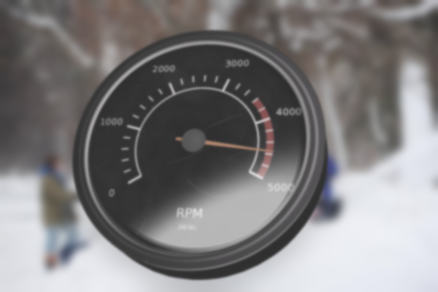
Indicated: 4600; rpm
